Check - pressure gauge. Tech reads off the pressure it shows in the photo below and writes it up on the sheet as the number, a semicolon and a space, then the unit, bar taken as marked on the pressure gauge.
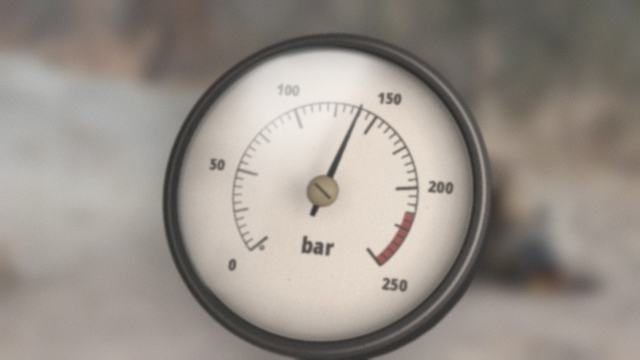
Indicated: 140; bar
